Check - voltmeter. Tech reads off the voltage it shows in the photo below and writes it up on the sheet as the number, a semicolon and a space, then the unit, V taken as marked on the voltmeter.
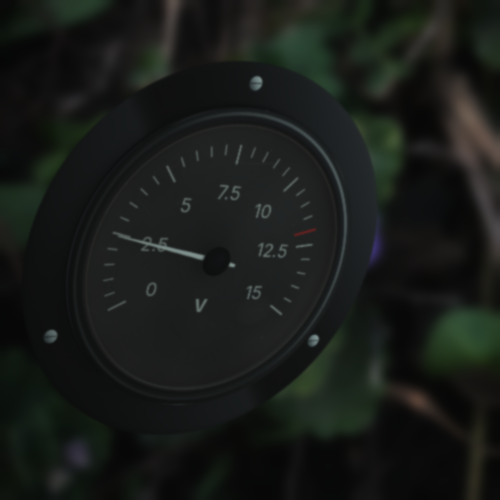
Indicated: 2.5; V
